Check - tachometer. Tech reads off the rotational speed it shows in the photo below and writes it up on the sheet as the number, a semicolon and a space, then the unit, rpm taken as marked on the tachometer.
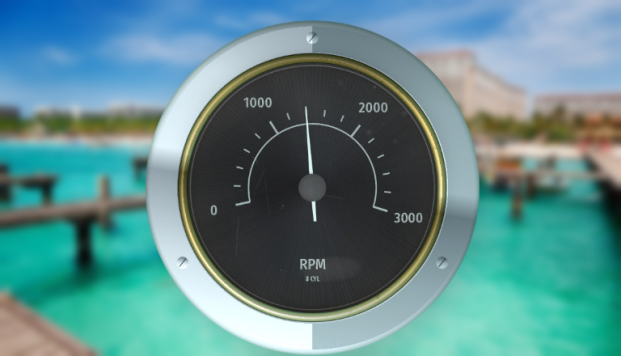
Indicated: 1400; rpm
